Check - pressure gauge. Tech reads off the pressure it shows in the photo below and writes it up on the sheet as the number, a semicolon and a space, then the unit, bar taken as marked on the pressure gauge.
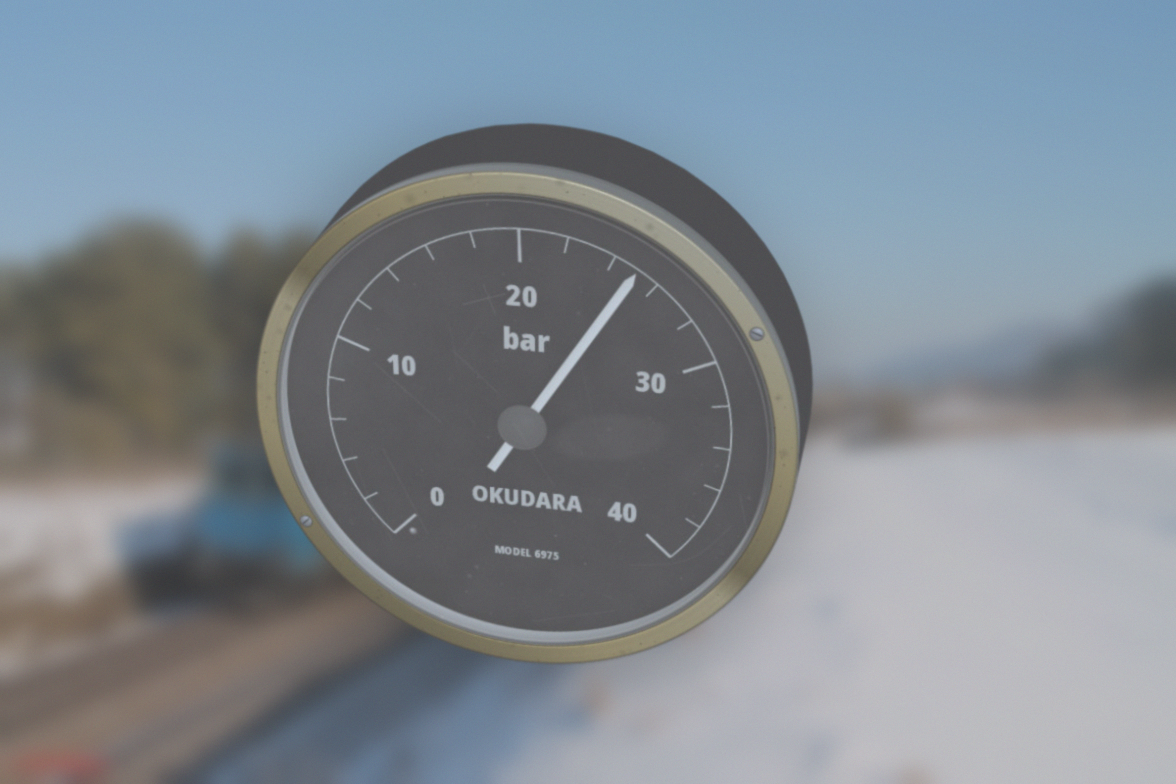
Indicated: 25; bar
